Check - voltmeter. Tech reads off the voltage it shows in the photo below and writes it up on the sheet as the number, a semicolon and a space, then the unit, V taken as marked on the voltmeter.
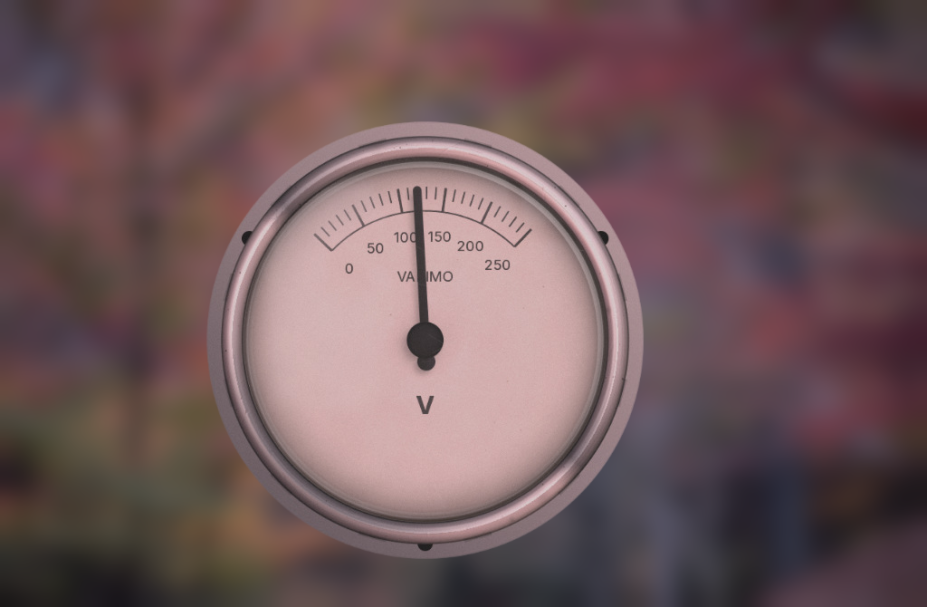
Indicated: 120; V
